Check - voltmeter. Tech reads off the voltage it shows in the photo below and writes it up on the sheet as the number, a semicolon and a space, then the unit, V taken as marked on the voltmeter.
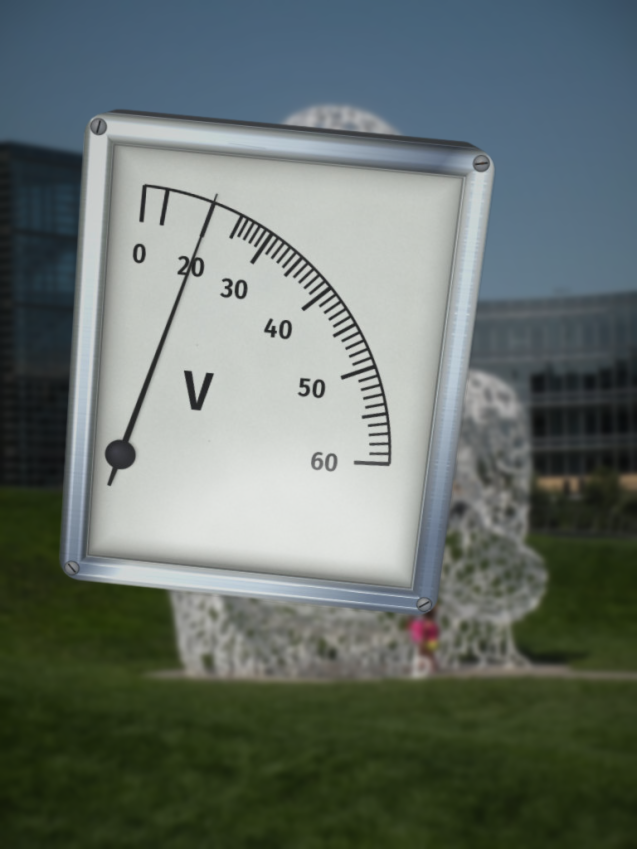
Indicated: 20; V
